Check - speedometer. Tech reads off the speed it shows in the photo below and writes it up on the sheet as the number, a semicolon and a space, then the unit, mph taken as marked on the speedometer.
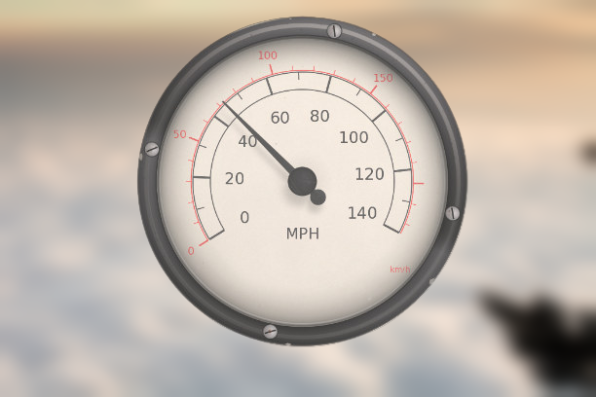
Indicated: 45; mph
